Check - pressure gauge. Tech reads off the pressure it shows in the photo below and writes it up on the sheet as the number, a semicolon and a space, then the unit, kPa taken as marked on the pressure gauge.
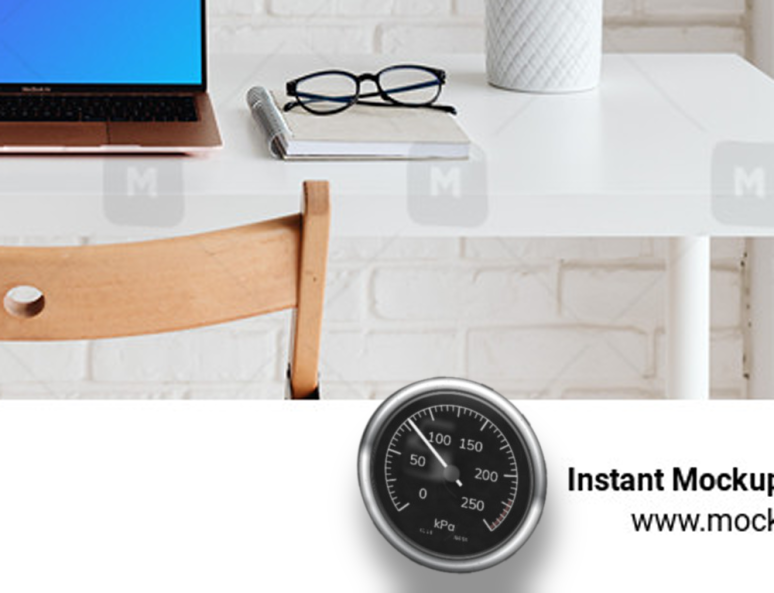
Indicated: 80; kPa
